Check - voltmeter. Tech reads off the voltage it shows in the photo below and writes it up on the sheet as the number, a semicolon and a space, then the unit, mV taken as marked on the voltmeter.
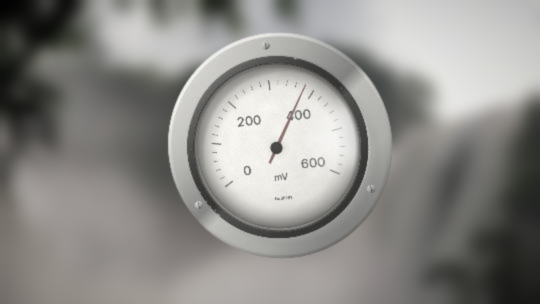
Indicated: 380; mV
